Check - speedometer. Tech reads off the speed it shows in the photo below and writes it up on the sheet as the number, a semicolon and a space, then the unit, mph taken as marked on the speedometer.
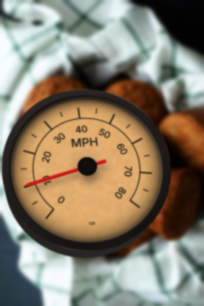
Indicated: 10; mph
